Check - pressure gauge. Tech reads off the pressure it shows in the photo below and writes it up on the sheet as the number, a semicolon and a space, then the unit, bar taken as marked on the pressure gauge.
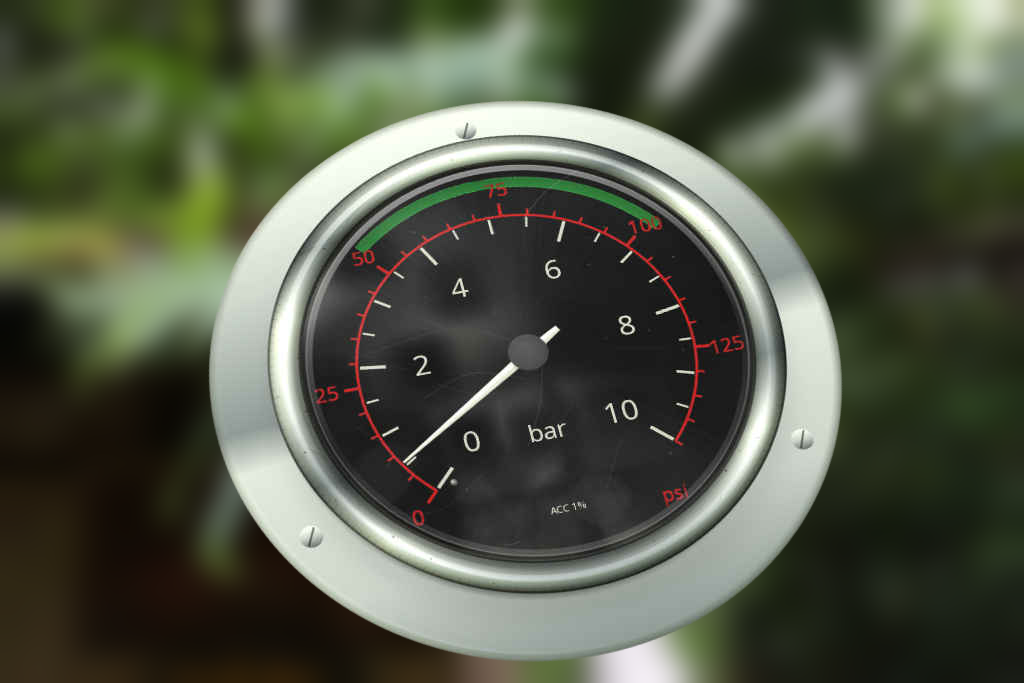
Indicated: 0.5; bar
